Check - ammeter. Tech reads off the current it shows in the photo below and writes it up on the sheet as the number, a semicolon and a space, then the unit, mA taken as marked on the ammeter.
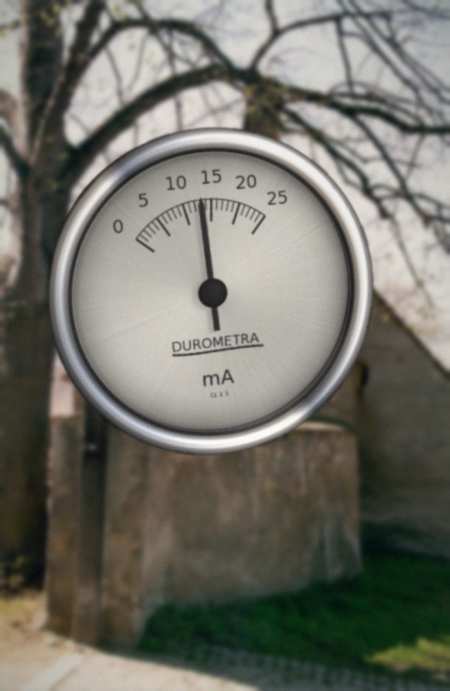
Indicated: 13; mA
